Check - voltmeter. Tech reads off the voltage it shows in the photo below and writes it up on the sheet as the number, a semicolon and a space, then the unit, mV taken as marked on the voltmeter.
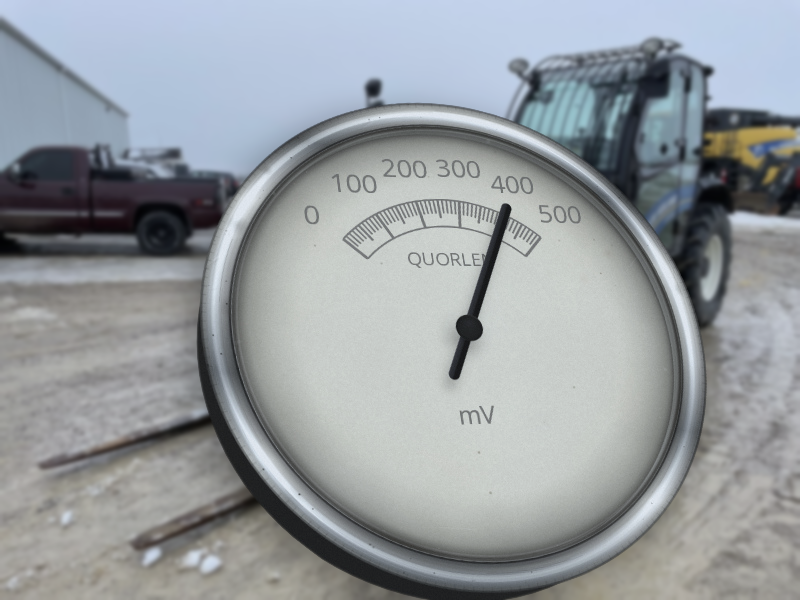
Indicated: 400; mV
